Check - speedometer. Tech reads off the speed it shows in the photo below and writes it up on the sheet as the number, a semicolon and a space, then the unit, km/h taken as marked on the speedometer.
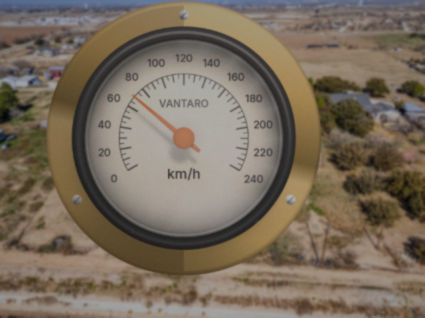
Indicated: 70; km/h
